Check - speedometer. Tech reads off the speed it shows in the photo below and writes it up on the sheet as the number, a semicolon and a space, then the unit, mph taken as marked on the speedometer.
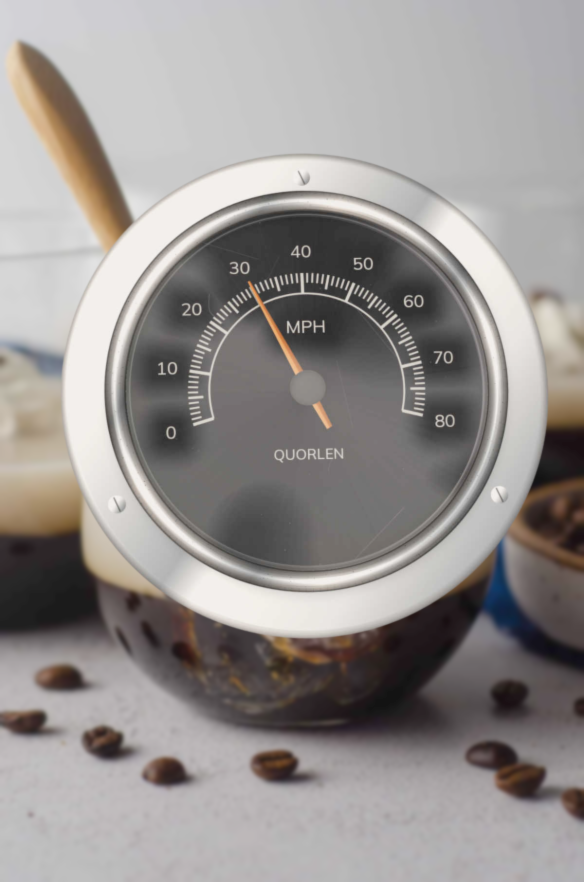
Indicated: 30; mph
